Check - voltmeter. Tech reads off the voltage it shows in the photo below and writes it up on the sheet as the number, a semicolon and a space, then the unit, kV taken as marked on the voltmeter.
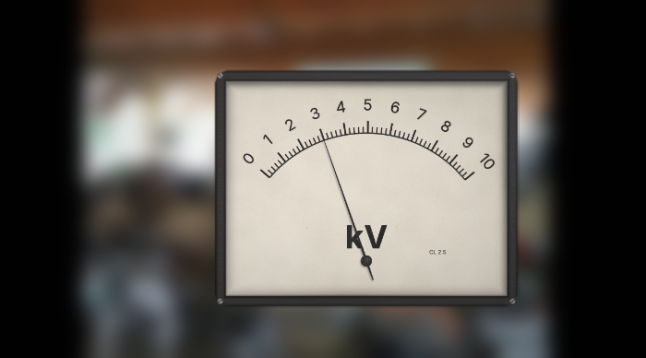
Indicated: 3; kV
